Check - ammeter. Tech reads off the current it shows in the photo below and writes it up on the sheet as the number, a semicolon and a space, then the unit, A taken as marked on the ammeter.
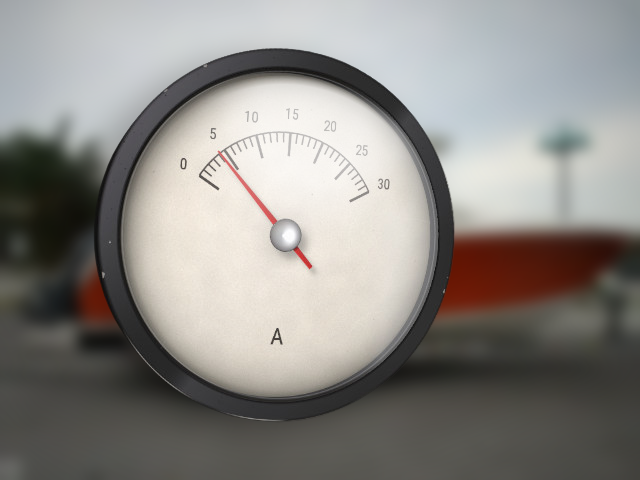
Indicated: 4; A
